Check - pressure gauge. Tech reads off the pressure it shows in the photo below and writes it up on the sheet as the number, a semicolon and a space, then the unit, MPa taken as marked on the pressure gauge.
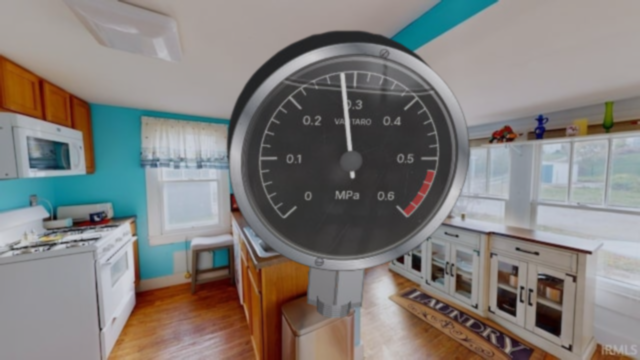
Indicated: 0.28; MPa
